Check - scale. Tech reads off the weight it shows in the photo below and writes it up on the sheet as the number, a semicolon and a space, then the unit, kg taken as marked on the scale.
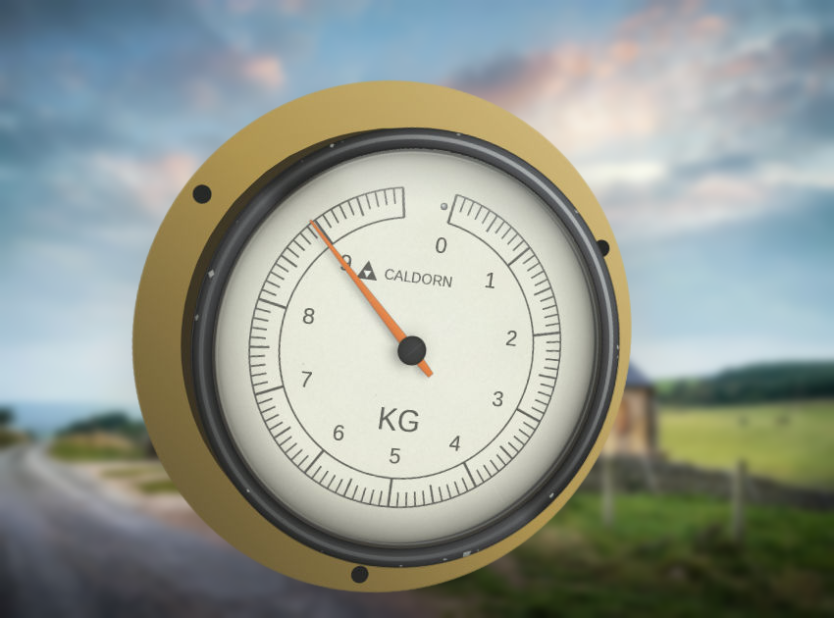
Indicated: 8.95; kg
